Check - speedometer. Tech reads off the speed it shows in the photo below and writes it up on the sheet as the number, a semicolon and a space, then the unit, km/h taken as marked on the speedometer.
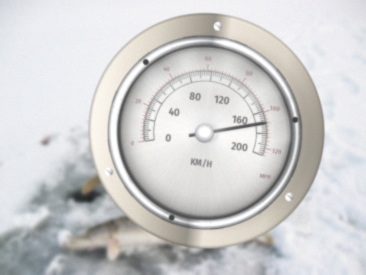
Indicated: 170; km/h
